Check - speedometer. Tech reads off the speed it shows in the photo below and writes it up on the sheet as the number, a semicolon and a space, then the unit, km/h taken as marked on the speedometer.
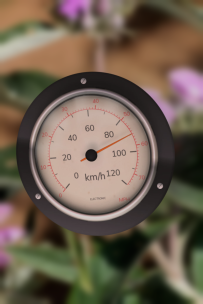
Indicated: 90; km/h
